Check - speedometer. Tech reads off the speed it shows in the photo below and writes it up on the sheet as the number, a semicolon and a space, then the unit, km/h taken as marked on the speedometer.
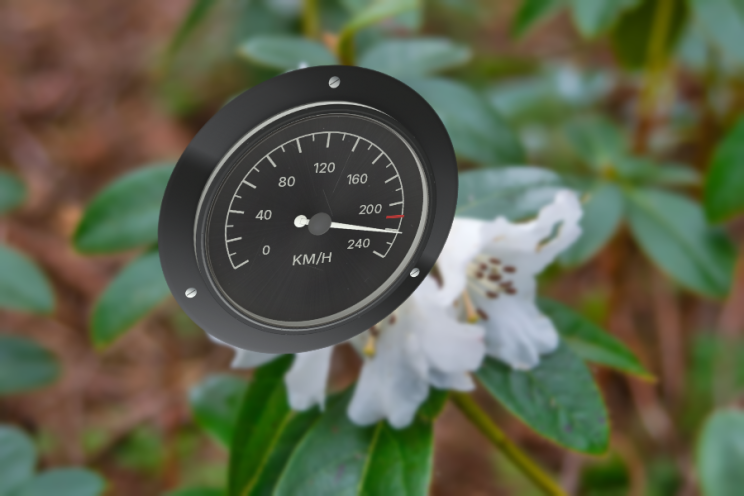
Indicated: 220; km/h
